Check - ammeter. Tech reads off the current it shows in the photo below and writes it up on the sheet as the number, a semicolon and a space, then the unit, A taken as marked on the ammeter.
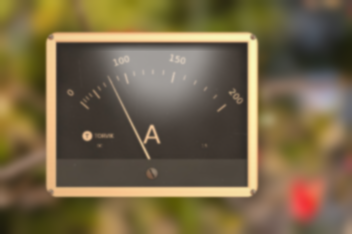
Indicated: 80; A
